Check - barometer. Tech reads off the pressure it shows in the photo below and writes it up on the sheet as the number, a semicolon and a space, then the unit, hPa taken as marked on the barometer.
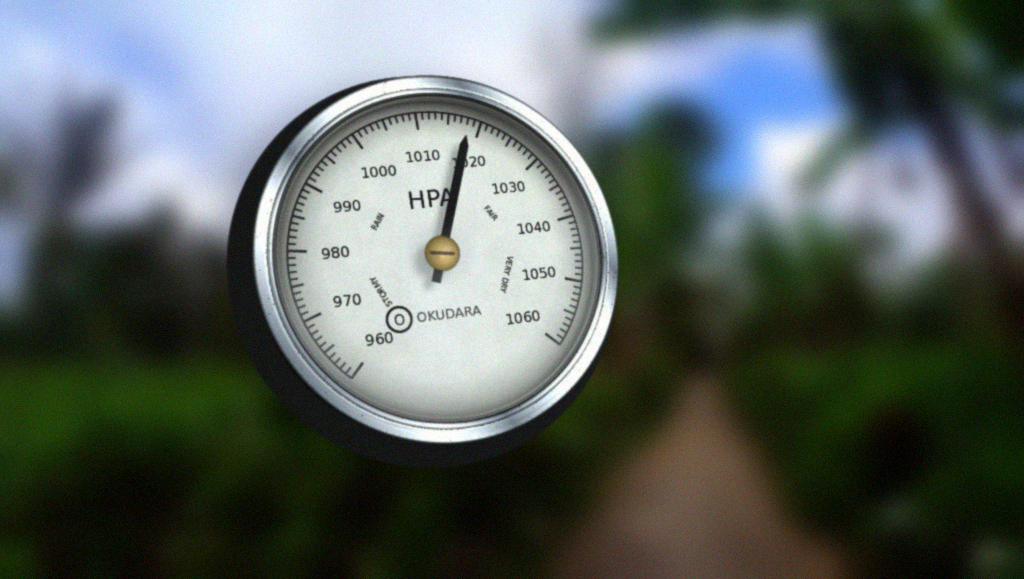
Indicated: 1018; hPa
